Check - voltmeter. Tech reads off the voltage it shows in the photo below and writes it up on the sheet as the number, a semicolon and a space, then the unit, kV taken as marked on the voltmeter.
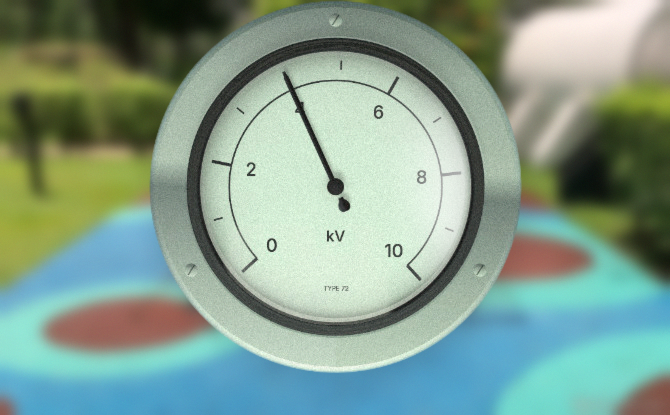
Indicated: 4; kV
